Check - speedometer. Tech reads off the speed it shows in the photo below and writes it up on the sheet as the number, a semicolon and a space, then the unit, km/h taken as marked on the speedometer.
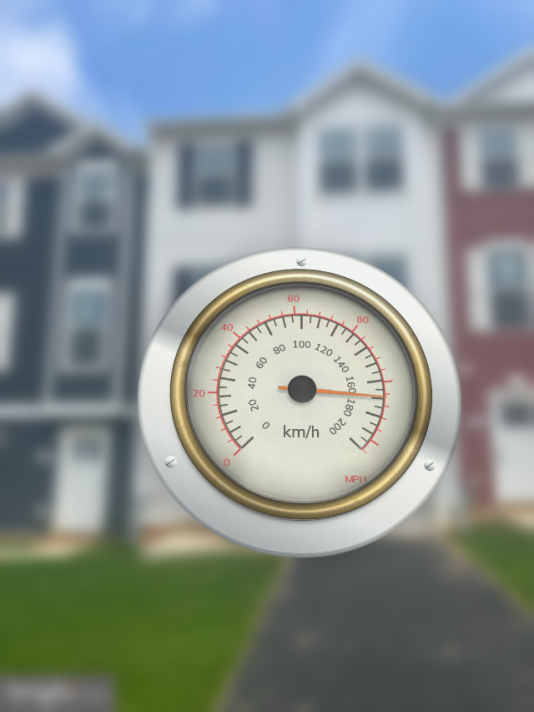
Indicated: 170; km/h
